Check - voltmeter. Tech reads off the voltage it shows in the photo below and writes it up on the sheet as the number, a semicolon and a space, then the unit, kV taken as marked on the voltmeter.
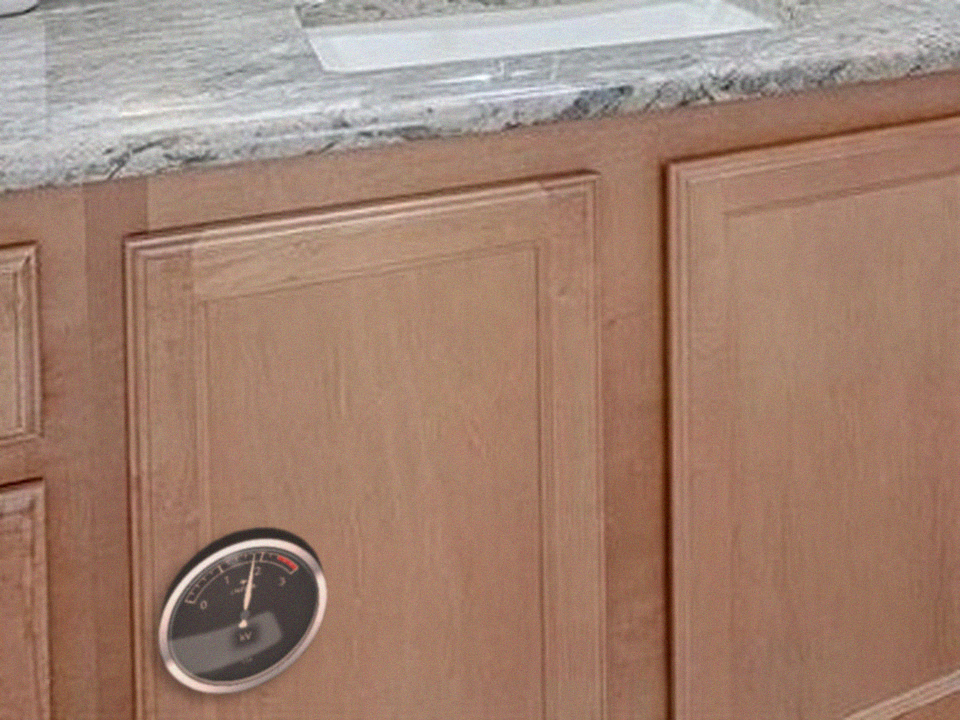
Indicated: 1.8; kV
